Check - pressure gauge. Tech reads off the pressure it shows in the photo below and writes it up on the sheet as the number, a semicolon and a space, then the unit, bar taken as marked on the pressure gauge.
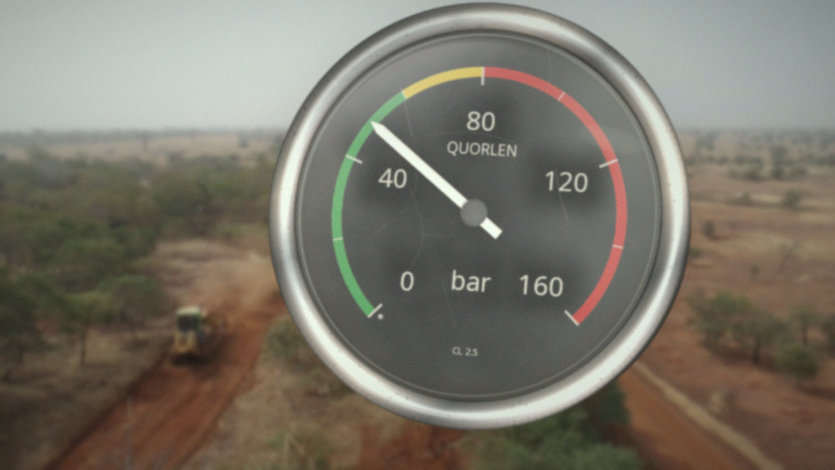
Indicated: 50; bar
